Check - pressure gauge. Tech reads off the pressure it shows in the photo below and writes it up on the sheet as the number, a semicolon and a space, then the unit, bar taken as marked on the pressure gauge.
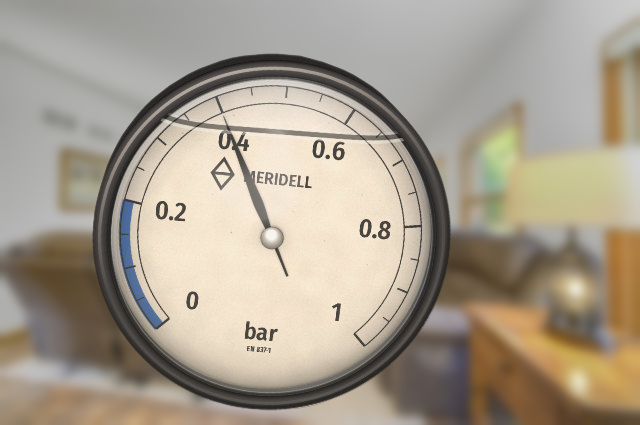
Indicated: 0.4; bar
